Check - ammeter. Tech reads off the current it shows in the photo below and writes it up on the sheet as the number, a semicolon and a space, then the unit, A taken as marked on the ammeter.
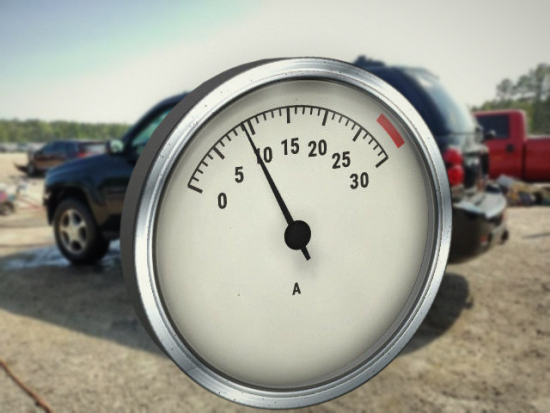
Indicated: 9; A
